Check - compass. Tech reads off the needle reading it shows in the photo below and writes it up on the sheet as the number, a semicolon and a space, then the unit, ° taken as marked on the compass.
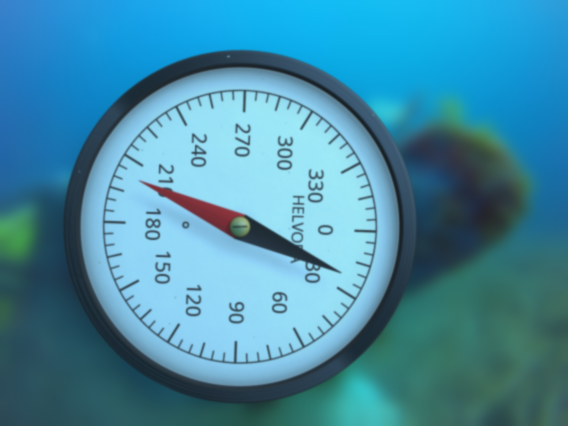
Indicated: 202.5; °
